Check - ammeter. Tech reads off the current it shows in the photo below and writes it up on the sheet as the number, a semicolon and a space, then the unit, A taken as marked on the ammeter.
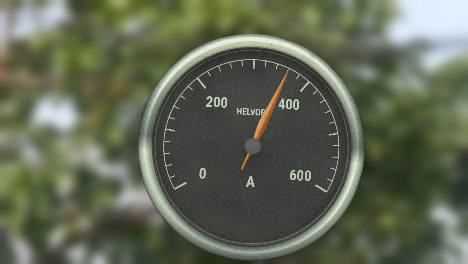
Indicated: 360; A
